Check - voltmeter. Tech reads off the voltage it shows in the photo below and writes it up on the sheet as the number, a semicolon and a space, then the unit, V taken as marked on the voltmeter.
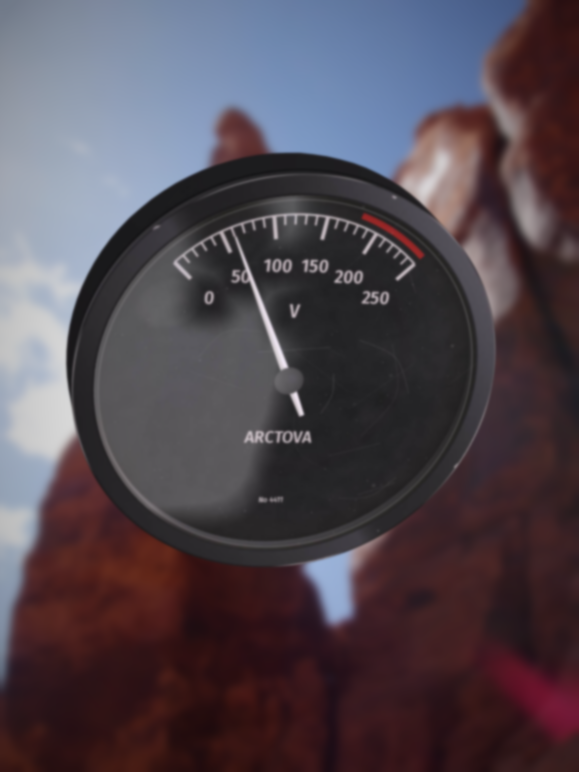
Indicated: 60; V
